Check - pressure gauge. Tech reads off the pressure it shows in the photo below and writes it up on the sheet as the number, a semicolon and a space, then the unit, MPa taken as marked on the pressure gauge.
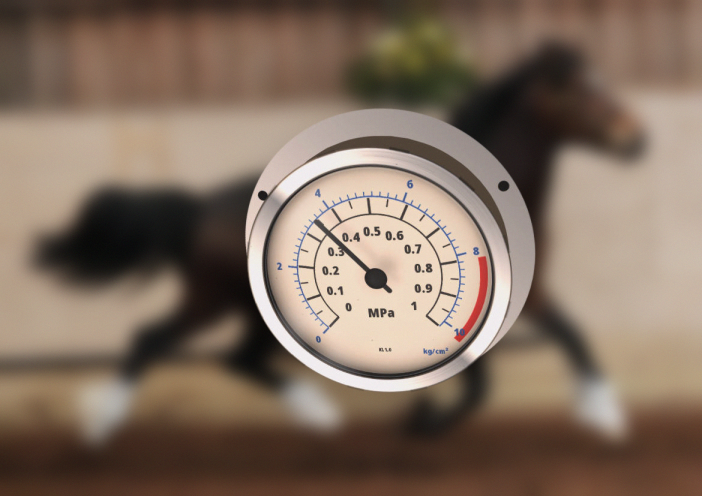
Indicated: 0.35; MPa
